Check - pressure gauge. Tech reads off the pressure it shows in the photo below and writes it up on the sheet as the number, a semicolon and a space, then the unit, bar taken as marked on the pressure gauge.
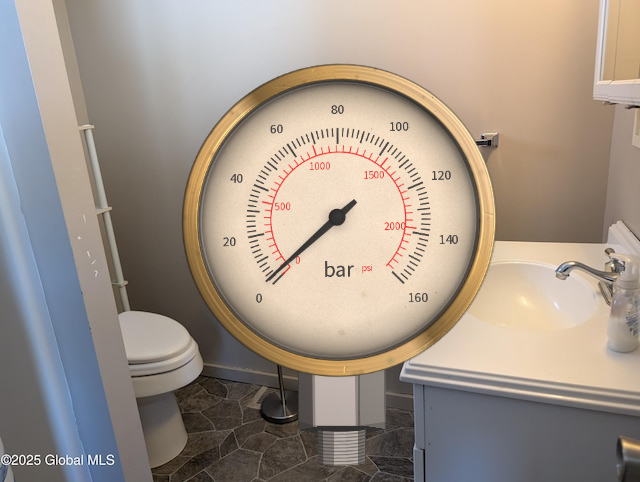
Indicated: 2; bar
